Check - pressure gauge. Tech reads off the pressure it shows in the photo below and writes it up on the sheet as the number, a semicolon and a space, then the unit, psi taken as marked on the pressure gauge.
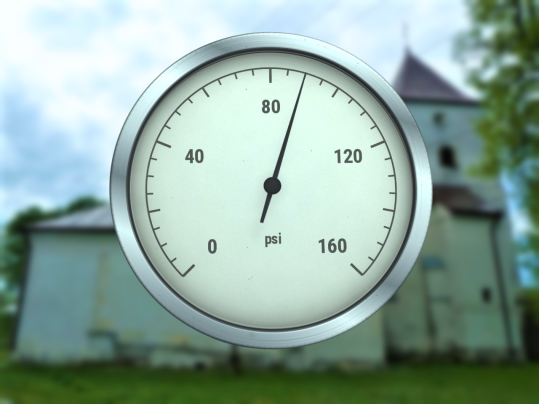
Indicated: 90; psi
